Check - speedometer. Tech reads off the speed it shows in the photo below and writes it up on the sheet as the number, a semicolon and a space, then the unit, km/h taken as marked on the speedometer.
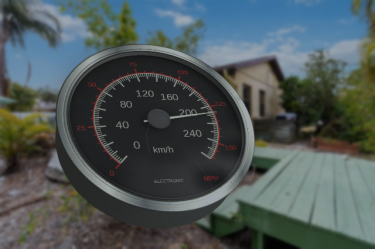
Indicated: 210; km/h
